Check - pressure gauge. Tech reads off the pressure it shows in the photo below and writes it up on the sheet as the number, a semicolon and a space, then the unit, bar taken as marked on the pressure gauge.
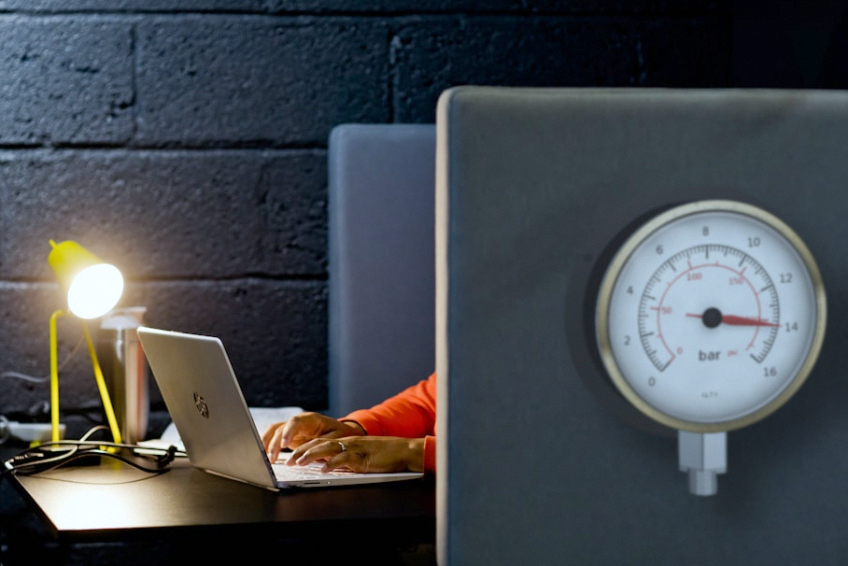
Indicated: 14; bar
